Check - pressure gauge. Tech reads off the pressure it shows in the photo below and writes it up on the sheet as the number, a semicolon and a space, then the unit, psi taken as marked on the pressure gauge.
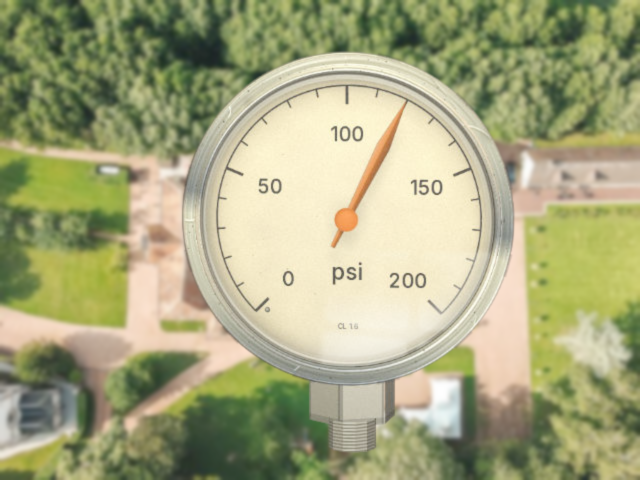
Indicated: 120; psi
